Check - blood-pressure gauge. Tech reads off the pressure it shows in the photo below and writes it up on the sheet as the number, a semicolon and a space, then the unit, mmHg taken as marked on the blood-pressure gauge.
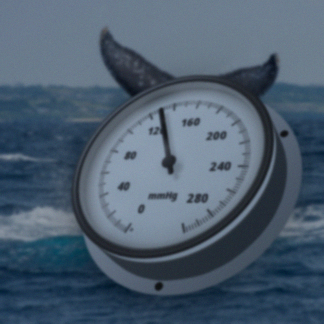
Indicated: 130; mmHg
